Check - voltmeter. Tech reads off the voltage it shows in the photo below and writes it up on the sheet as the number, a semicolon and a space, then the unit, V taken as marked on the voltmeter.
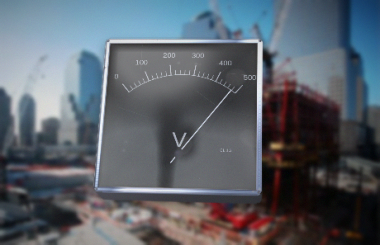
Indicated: 480; V
